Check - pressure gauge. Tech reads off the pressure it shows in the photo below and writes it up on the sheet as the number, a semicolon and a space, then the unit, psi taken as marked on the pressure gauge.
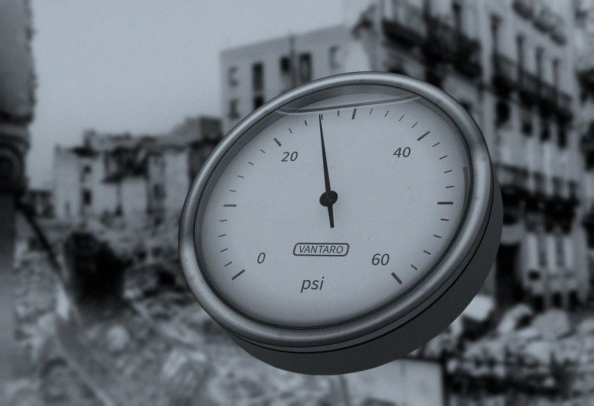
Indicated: 26; psi
